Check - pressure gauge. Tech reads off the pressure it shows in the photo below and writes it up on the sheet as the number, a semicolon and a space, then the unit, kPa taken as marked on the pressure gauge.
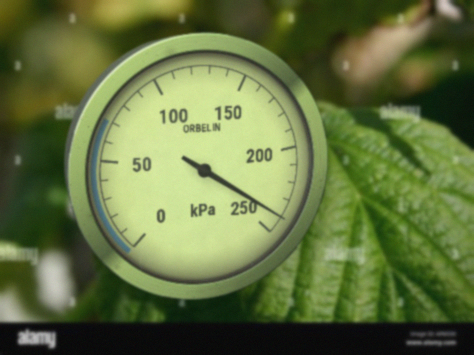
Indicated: 240; kPa
